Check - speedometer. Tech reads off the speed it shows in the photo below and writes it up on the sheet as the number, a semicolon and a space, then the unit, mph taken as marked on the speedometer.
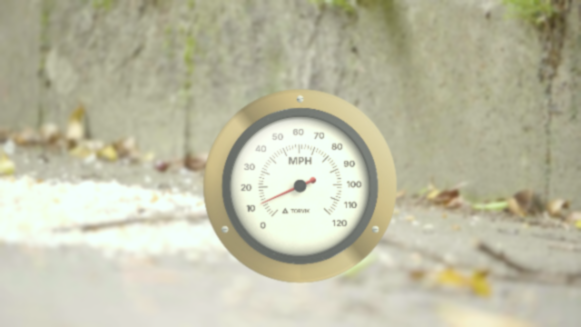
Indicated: 10; mph
